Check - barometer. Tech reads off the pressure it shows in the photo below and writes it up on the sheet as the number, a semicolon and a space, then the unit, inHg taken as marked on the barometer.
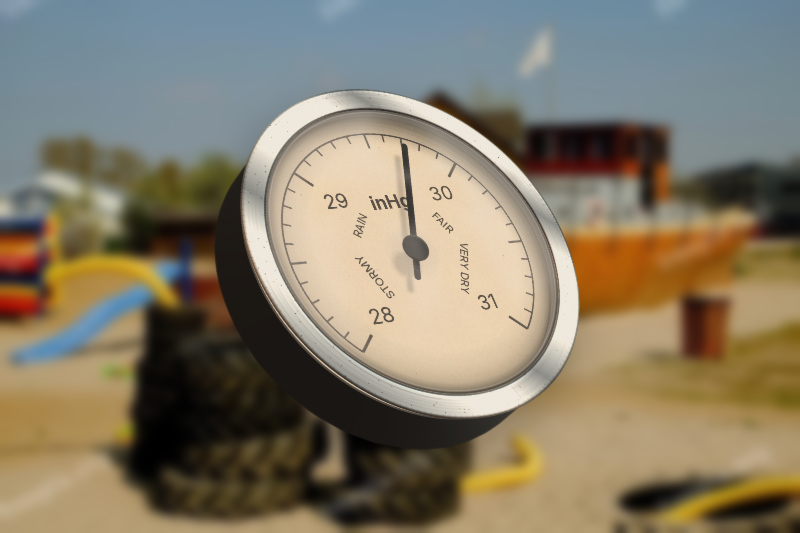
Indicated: 29.7; inHg
